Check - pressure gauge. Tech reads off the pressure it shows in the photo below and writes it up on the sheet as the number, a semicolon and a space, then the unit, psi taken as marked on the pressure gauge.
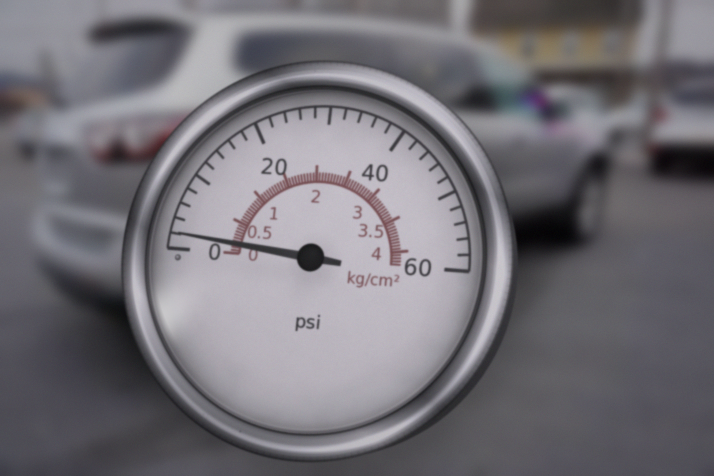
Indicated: 2; psi
